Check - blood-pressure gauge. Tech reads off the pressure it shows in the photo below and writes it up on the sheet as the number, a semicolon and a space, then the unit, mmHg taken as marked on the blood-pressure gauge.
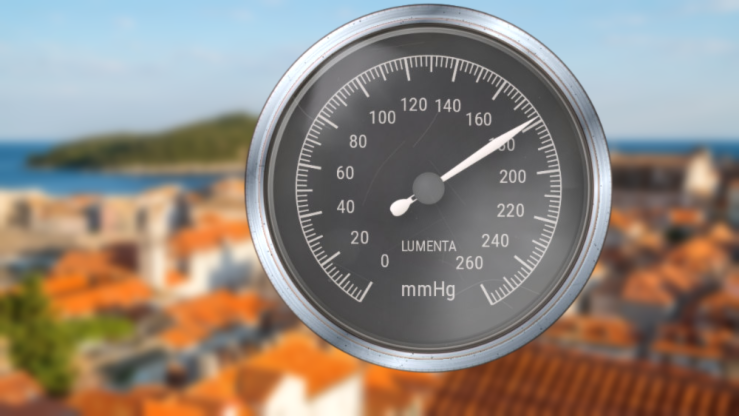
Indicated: 178; mmHg
